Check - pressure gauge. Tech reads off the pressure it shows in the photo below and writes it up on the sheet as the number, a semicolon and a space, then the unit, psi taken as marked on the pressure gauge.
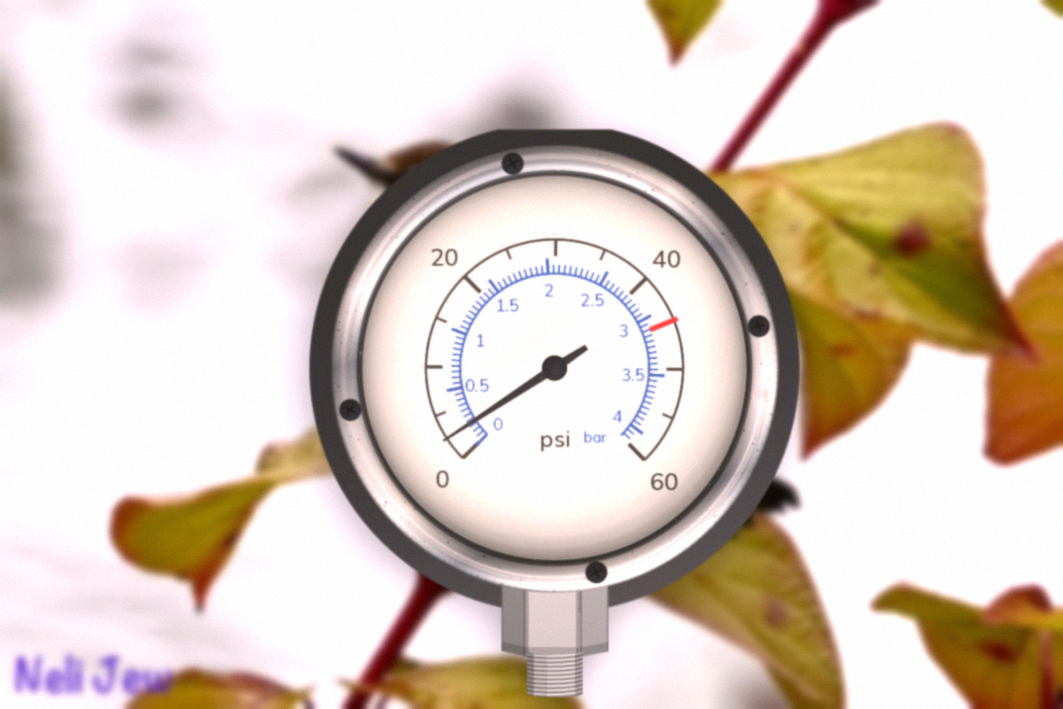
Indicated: 2.5; psi
